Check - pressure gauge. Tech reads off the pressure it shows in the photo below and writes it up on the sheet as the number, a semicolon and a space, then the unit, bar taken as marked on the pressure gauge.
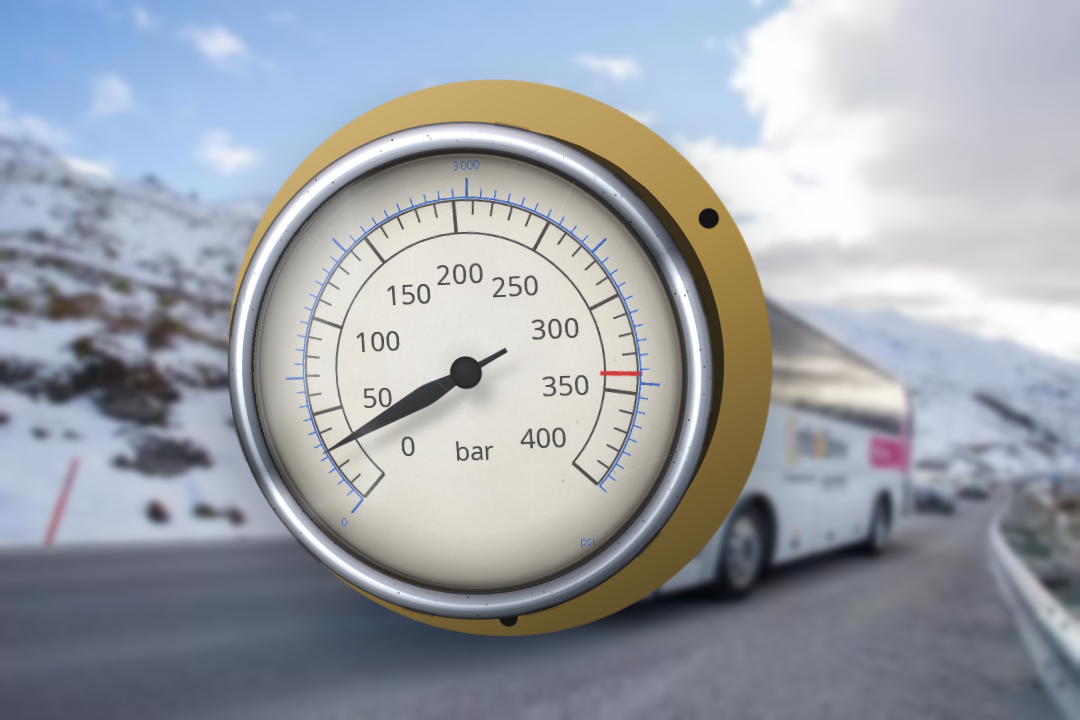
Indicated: 30; bar
